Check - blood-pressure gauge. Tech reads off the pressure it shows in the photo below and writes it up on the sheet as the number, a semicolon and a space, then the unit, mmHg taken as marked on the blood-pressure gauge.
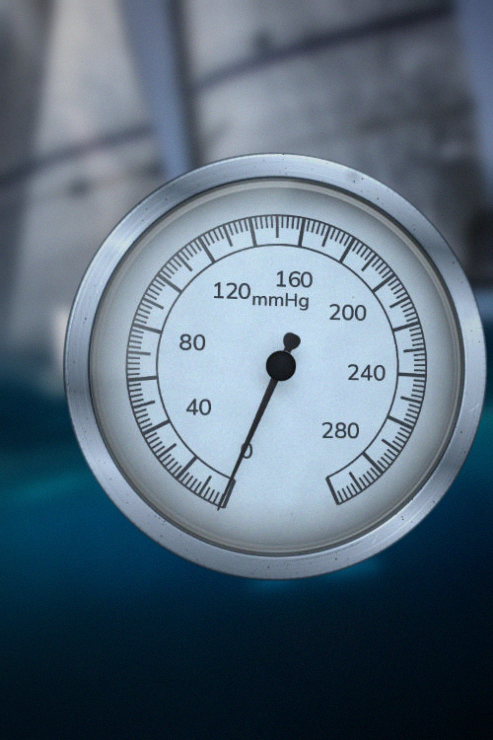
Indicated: 2; mmHg
